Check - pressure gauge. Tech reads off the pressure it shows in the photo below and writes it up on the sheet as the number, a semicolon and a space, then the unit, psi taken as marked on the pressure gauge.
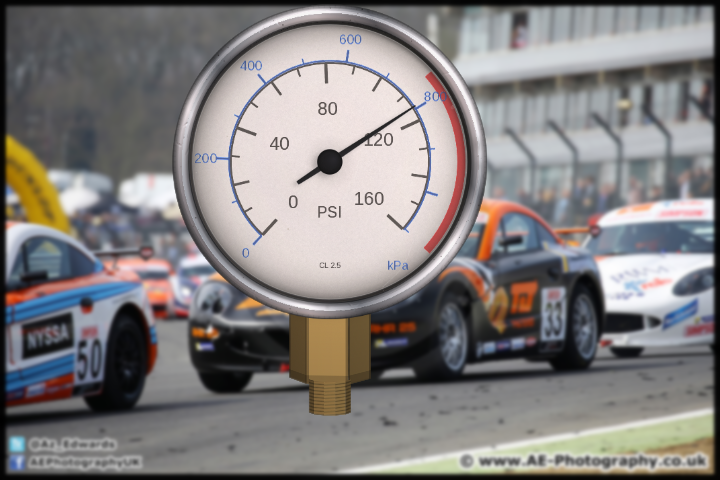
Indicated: 115; psi
